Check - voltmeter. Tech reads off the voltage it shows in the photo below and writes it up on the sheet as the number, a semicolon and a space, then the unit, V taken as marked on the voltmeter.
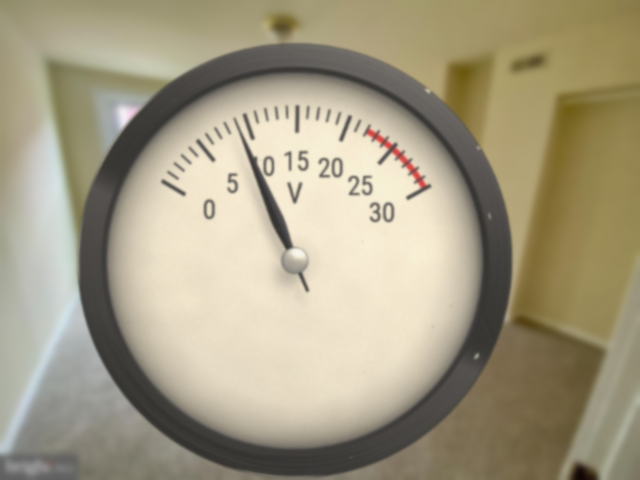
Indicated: 9; V
